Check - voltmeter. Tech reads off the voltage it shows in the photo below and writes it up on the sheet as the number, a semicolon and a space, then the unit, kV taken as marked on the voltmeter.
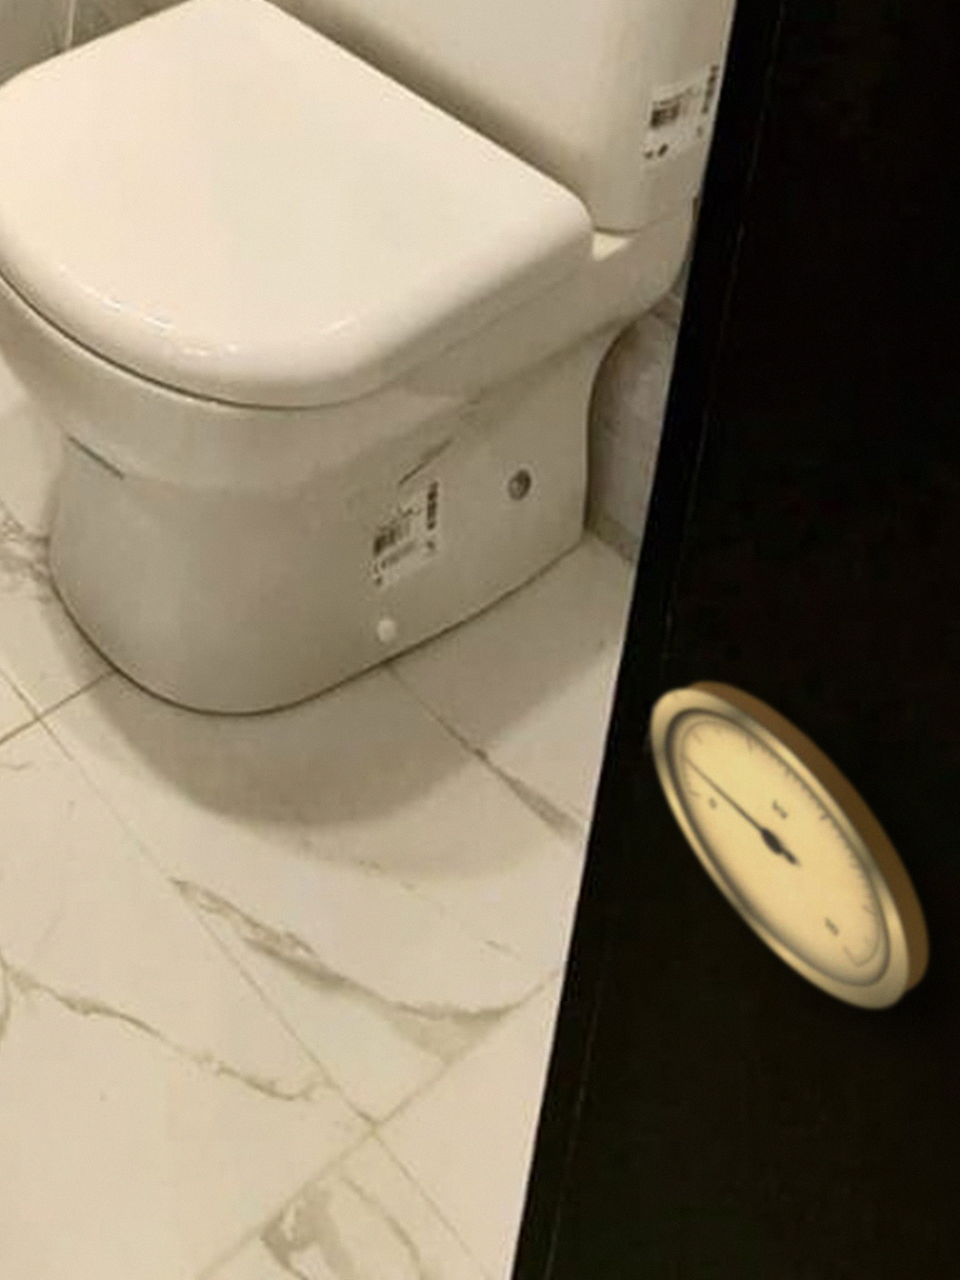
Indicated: 1; kV
